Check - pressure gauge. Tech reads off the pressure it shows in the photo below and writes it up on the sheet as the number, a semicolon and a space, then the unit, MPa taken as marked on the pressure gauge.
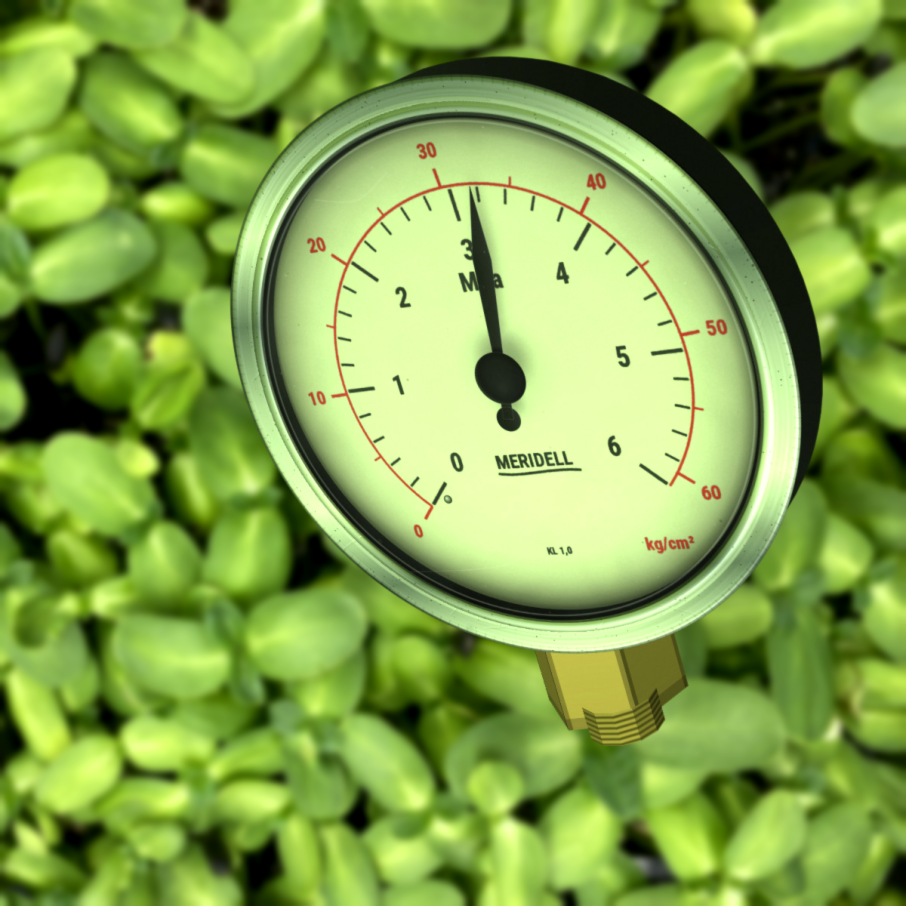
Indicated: 3.2; MPa
